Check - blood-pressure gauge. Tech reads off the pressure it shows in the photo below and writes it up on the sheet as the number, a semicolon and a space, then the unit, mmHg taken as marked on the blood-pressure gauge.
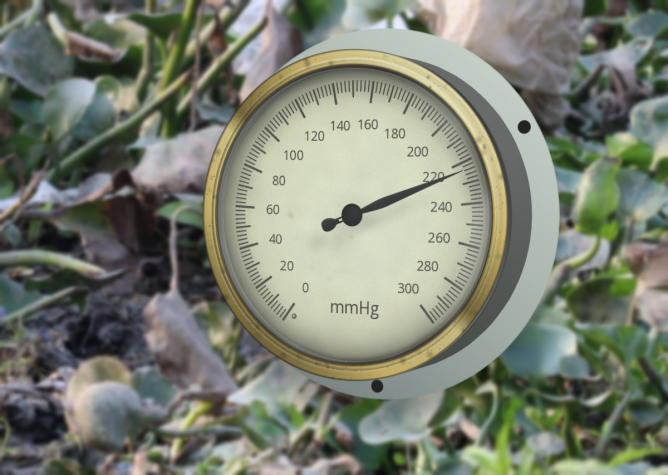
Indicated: 224; mmHg
